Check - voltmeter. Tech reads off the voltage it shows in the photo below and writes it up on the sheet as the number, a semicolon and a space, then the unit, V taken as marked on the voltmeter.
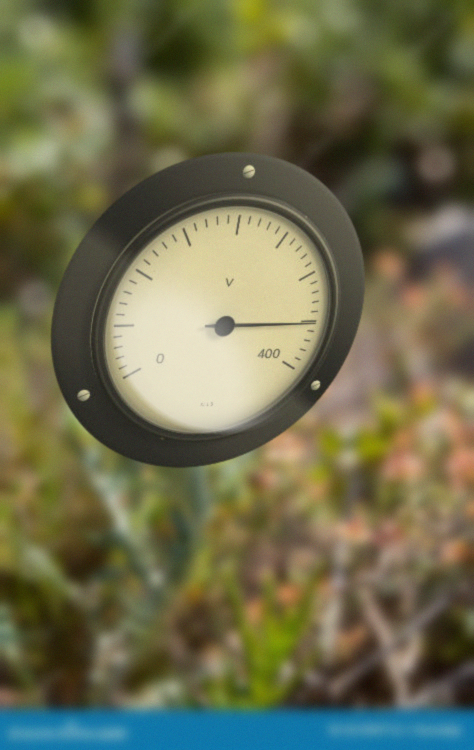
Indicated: 350; V
